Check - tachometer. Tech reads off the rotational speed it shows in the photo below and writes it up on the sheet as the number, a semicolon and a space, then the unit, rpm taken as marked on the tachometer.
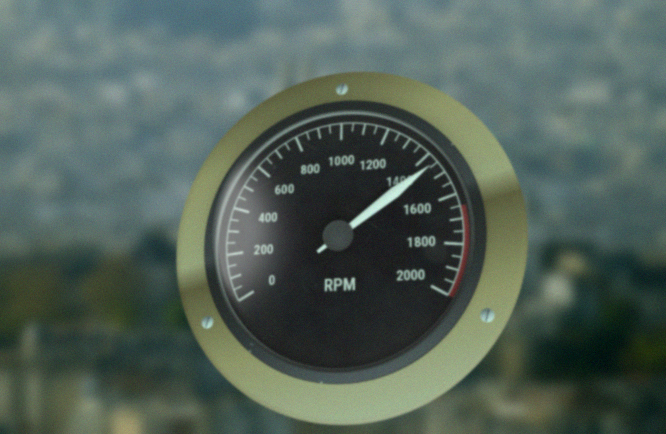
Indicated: 1450; rpm
